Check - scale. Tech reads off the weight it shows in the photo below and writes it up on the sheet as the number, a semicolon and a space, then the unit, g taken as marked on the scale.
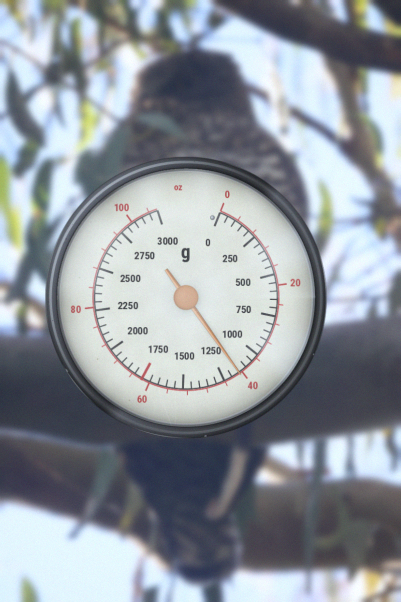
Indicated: 1150; g
